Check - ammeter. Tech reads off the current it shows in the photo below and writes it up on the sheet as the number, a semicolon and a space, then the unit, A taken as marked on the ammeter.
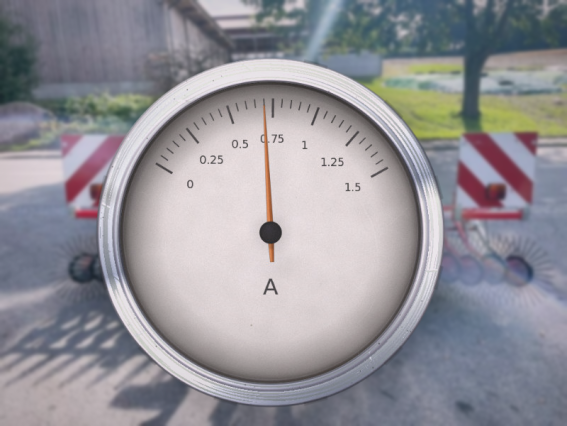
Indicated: 0.7; A
